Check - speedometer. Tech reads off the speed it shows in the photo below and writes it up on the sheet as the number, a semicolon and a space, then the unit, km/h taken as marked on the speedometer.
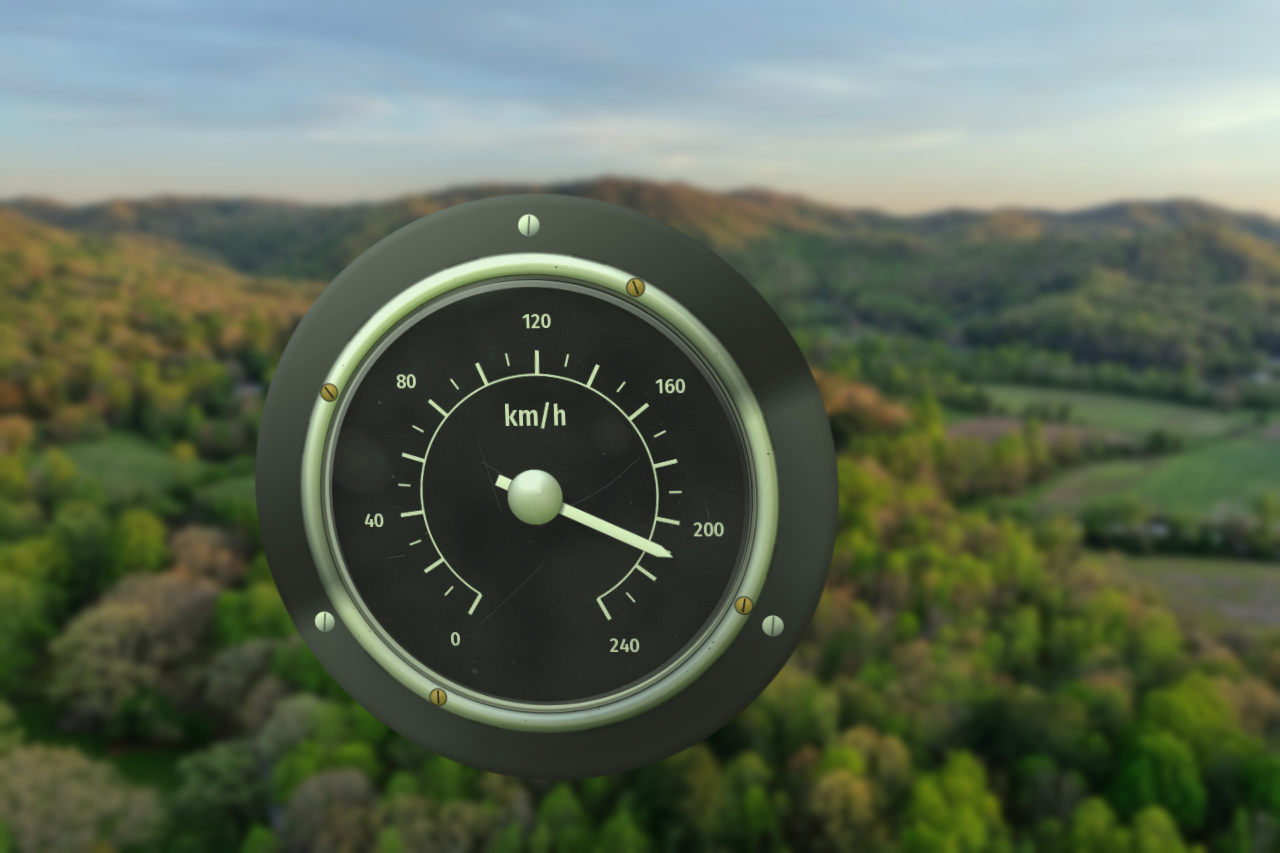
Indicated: 210; km/h
